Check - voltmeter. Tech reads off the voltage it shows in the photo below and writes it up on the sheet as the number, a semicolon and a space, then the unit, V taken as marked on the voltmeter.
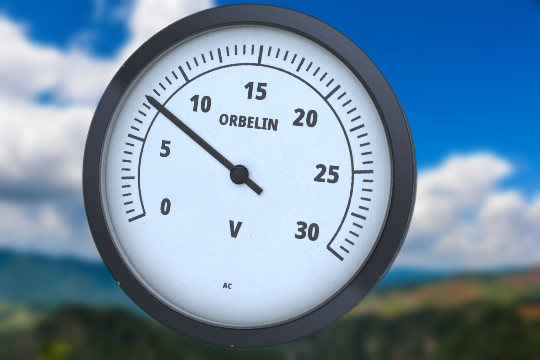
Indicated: 7.5; V
